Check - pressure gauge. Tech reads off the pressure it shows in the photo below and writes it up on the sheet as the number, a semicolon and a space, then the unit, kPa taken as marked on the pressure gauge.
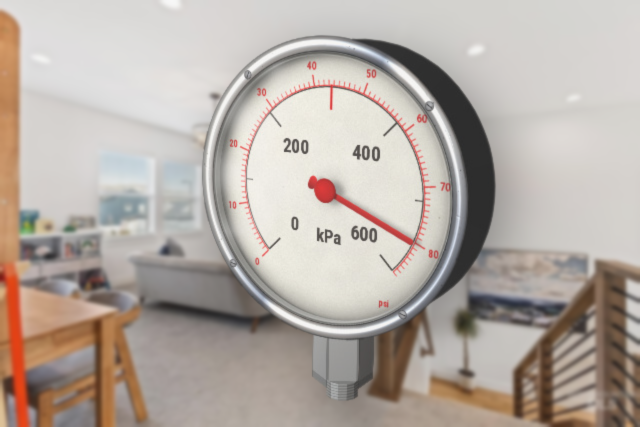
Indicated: 550; kPa
